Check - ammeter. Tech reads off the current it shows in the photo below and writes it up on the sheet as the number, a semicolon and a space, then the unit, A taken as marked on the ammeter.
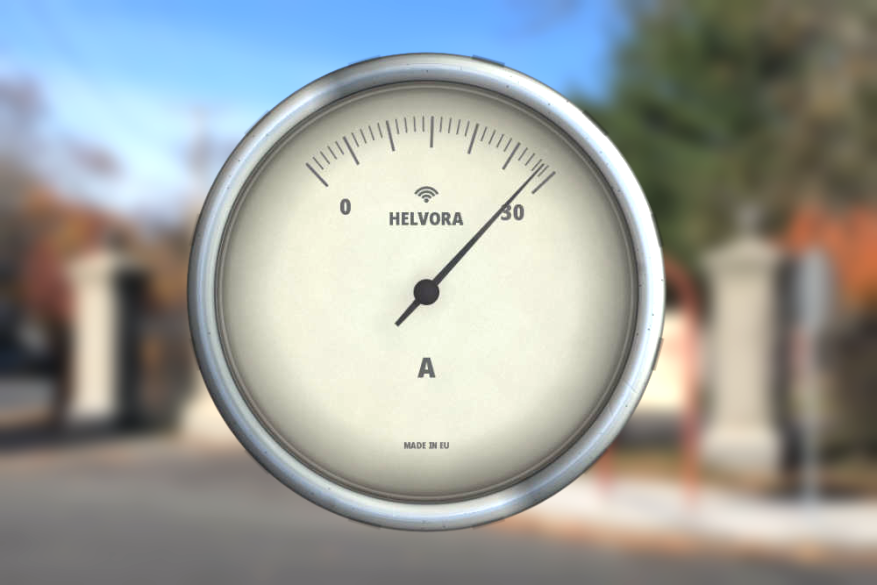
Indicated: 28.5; A
